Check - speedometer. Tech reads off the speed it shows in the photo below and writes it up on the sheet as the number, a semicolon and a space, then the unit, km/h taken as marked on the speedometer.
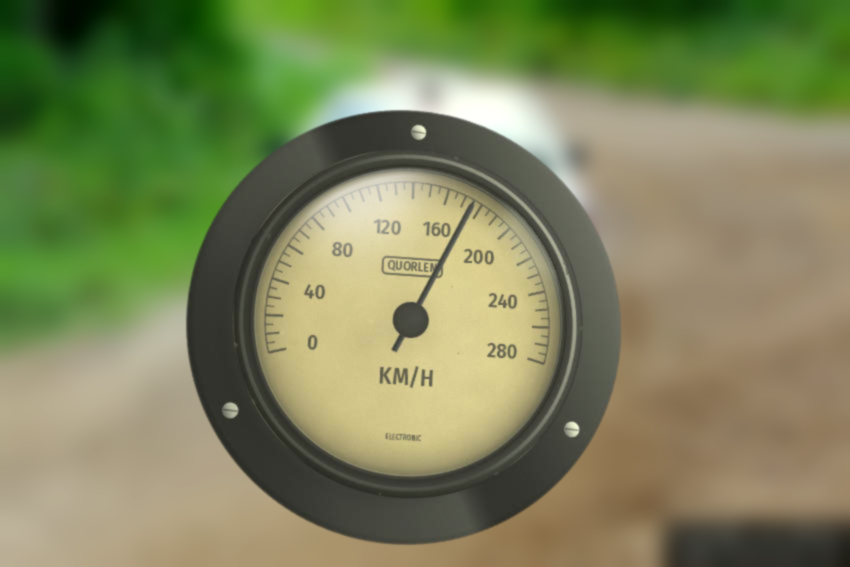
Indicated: 175; km/h
